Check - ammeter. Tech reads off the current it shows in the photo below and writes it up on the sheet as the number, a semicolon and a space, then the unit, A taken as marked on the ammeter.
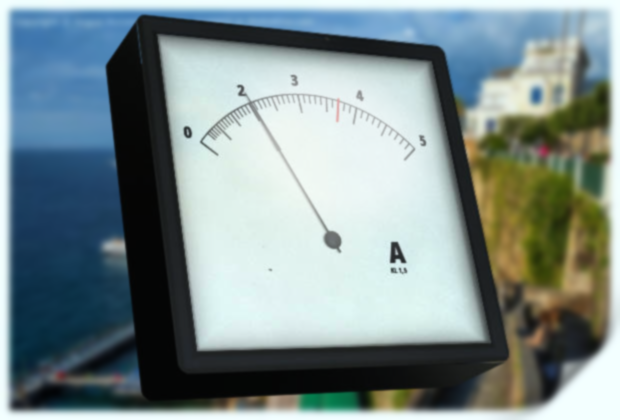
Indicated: 2; A
